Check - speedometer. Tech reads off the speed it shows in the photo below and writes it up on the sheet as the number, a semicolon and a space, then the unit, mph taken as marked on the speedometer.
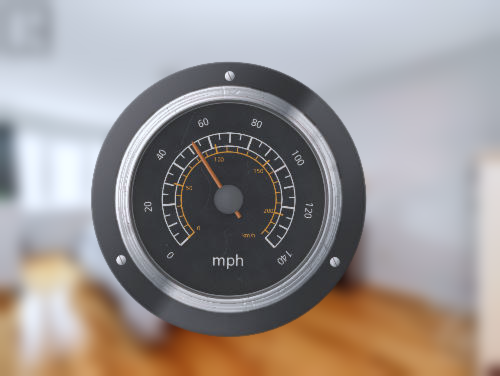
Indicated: 52.5; mph
